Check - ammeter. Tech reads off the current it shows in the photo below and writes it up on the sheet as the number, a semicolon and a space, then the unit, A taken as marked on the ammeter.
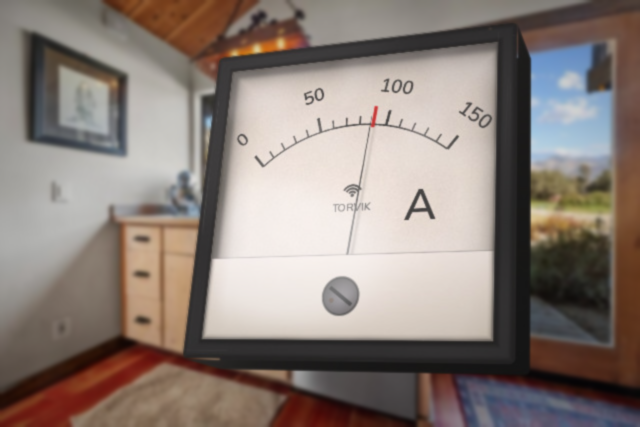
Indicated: 90; A
